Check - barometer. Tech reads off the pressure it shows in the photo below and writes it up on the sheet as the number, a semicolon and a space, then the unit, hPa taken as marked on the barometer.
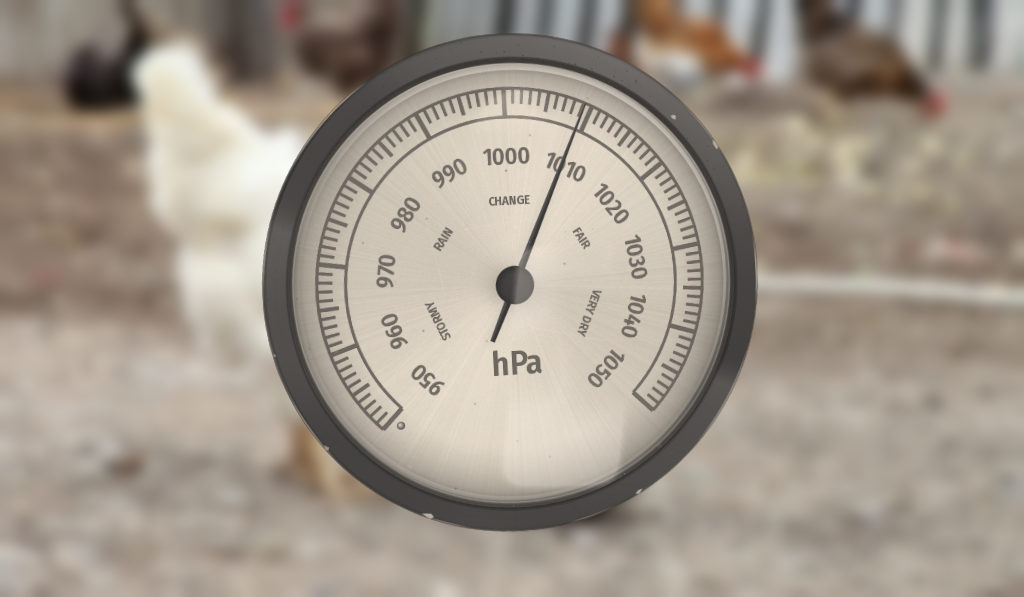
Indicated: 1009; hPa
